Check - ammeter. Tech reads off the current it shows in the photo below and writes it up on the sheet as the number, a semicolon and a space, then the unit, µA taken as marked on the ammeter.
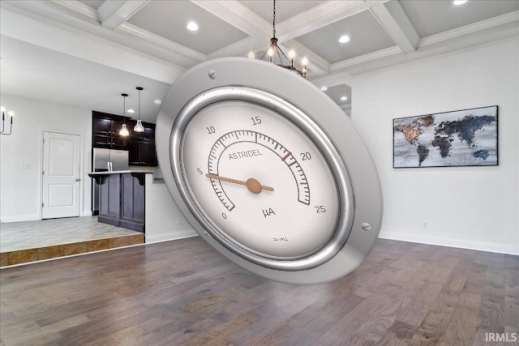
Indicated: 5; µA
